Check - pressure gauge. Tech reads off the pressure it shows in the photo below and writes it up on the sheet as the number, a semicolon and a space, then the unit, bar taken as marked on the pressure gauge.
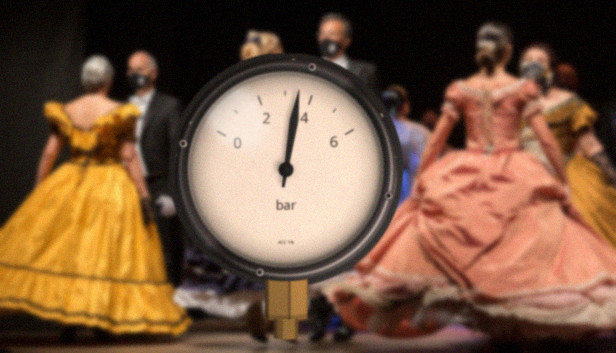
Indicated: 3.5; bar
